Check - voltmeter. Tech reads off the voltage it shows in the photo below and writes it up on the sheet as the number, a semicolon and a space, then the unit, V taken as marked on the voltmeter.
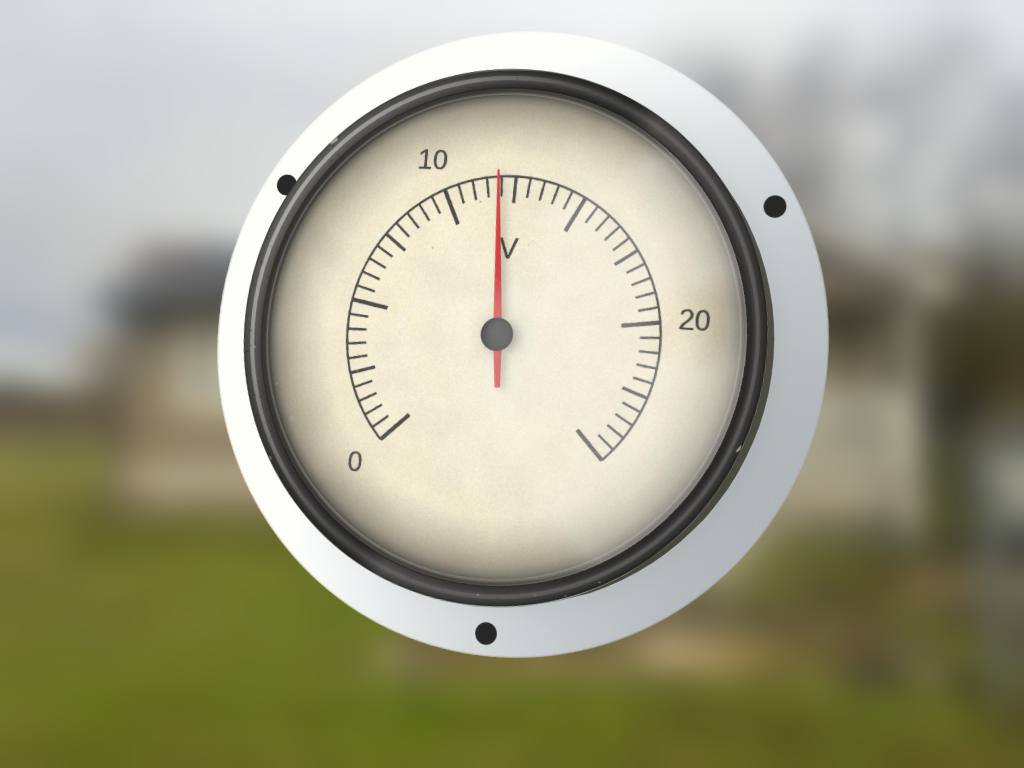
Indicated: 12; V
